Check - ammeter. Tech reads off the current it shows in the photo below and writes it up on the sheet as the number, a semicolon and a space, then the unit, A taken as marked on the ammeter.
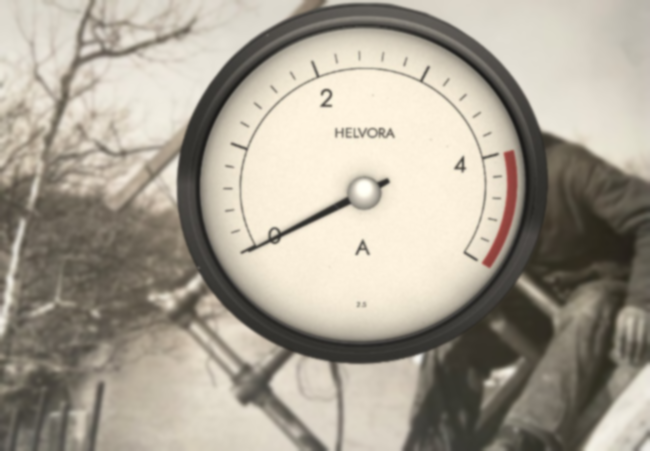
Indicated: 0; A
